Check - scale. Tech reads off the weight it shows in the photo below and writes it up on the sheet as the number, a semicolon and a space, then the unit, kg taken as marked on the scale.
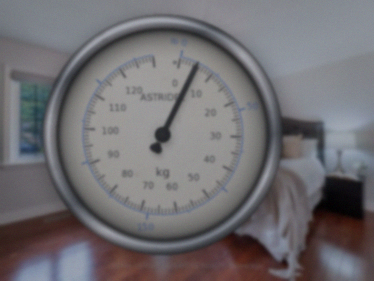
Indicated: 5; kg
